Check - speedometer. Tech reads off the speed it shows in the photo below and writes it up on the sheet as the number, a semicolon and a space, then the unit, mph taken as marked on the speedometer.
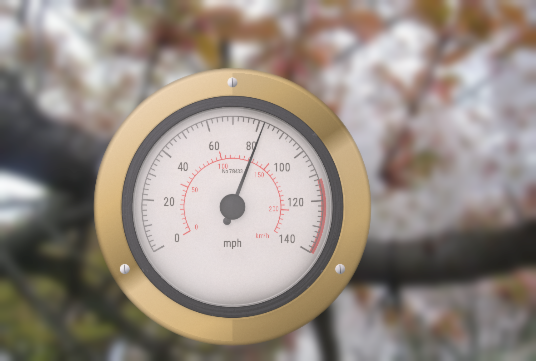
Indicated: 82; mph
